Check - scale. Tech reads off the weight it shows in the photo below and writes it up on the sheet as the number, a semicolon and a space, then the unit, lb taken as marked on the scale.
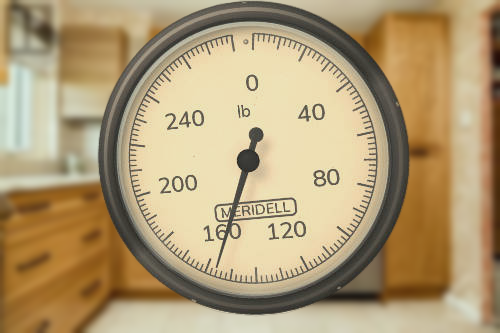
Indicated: 156; lb
